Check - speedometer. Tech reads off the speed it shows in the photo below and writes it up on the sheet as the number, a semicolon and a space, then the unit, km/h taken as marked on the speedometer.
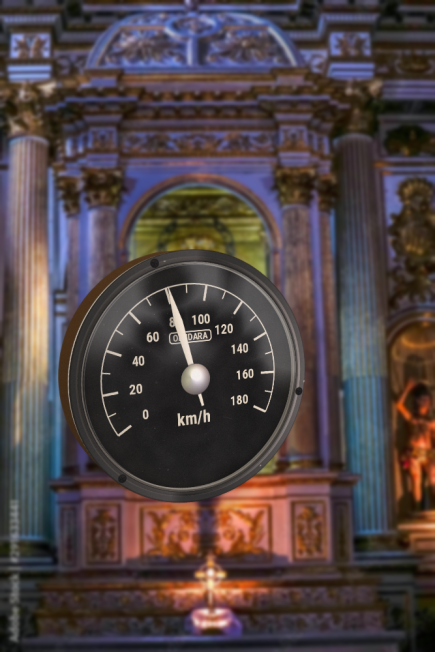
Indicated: 80; km/h
